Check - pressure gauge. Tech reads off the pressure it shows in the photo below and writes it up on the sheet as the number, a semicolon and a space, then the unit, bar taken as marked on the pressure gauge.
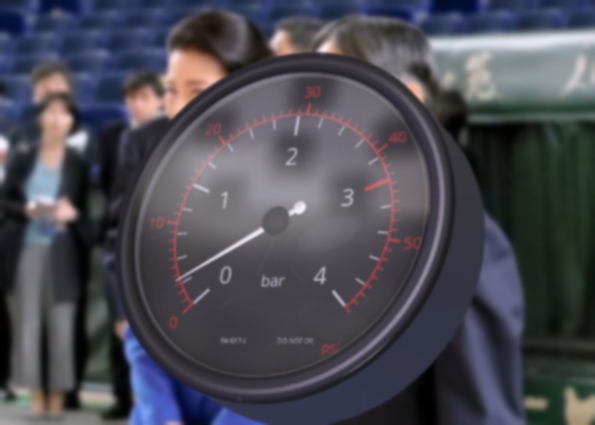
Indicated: 0.2; bar
